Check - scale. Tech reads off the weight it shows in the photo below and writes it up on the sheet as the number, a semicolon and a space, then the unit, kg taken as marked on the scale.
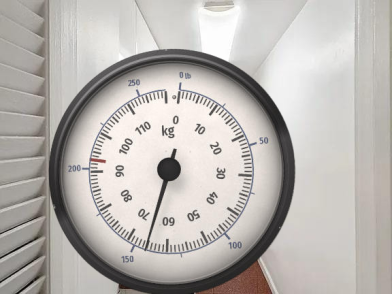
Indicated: 65; kg
